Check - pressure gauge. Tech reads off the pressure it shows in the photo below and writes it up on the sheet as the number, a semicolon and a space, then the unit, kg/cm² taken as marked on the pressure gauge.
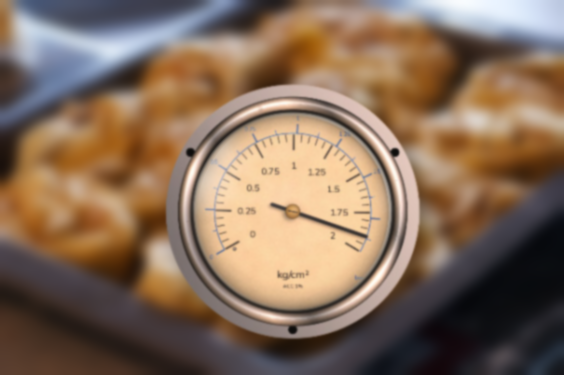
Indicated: 1.9; kg/cm²
